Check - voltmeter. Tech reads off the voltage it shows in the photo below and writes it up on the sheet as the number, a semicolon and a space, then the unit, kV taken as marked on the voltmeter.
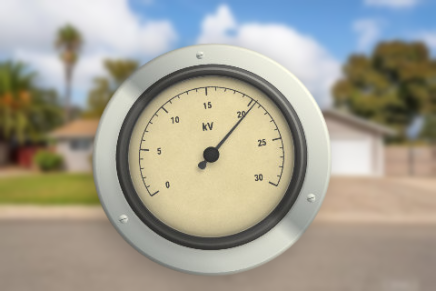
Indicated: 20.5; kV
